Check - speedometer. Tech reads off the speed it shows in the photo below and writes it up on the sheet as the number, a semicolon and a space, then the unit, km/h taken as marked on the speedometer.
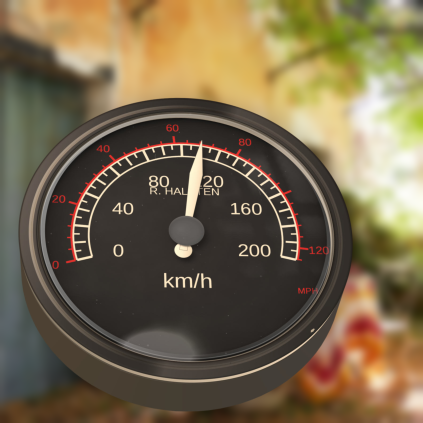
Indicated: 110; km/h
